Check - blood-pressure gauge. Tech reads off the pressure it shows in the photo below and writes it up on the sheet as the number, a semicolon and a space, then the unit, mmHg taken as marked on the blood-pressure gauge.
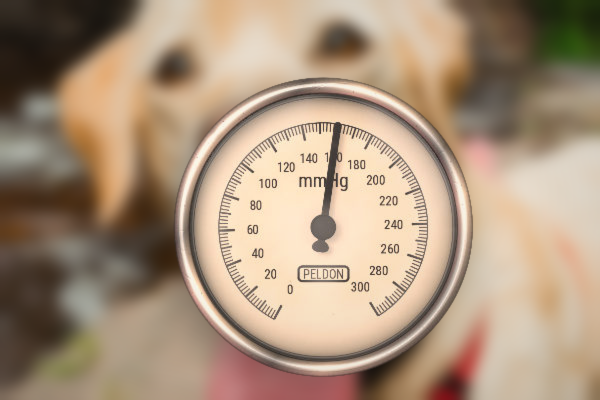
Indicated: 160; mmHg
